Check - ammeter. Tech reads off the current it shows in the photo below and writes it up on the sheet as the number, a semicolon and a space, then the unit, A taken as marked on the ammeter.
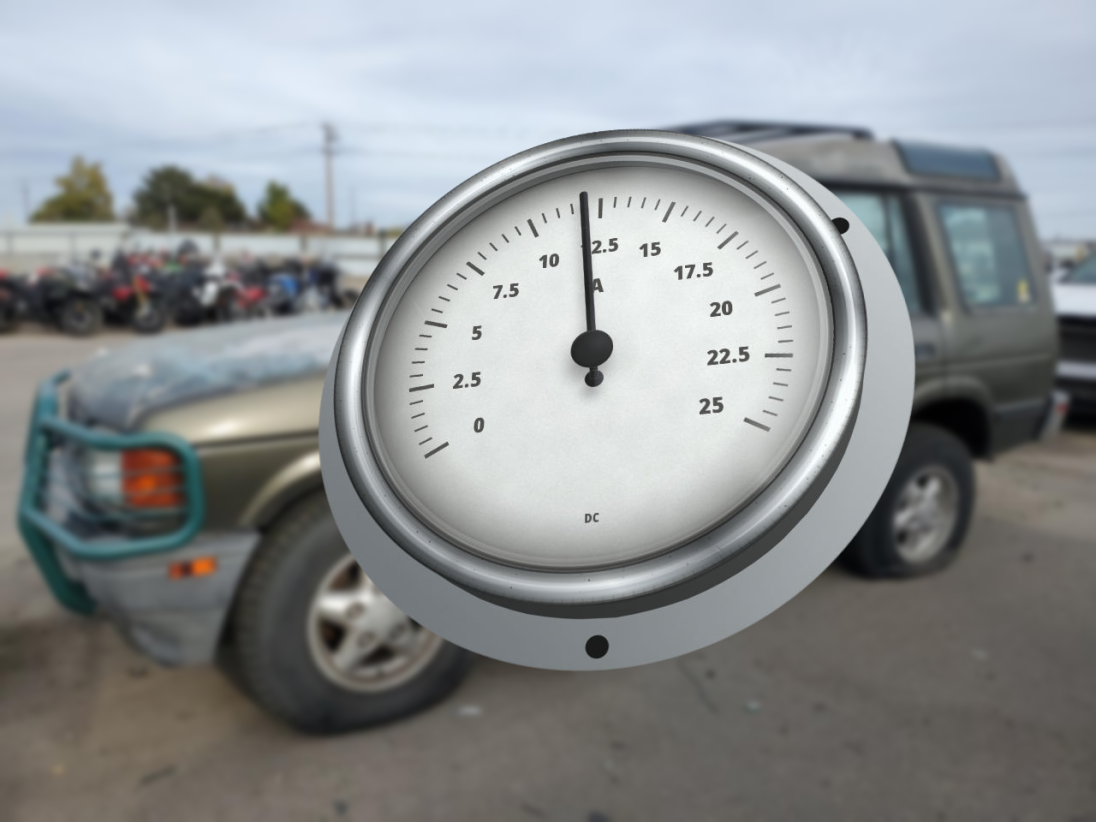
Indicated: 12; A
